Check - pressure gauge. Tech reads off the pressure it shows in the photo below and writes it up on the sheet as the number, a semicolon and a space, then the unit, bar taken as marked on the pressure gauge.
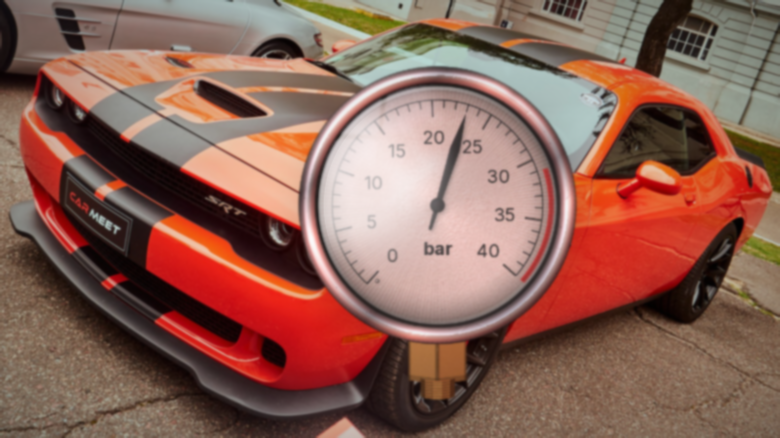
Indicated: 23; bar
